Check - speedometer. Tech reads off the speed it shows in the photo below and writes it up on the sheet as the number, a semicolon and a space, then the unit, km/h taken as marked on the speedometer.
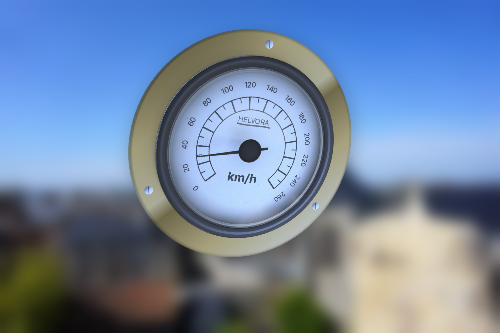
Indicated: 30; km/h
